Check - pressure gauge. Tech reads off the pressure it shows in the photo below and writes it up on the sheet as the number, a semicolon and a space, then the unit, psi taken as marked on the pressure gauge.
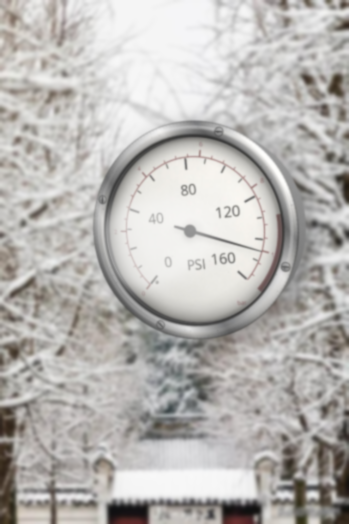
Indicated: 145; psi
